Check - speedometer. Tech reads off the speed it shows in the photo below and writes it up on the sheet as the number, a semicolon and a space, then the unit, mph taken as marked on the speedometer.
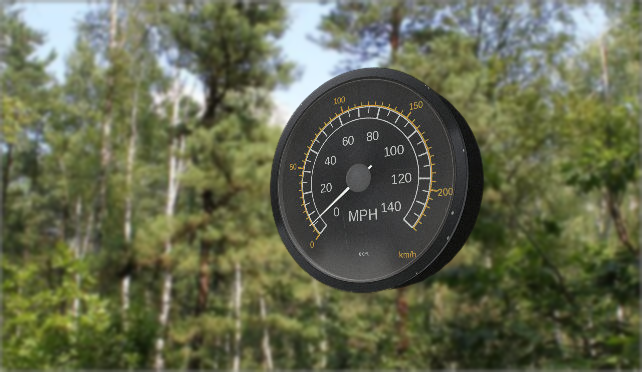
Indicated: 5; mph
